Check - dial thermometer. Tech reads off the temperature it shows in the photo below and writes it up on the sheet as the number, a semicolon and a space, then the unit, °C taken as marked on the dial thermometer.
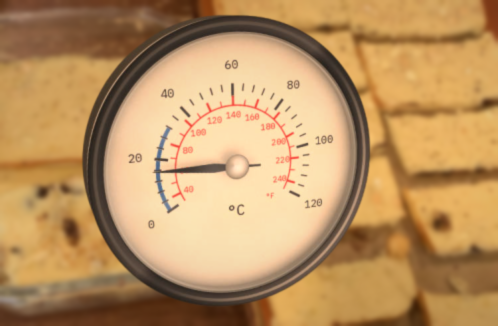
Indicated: 16; °C
